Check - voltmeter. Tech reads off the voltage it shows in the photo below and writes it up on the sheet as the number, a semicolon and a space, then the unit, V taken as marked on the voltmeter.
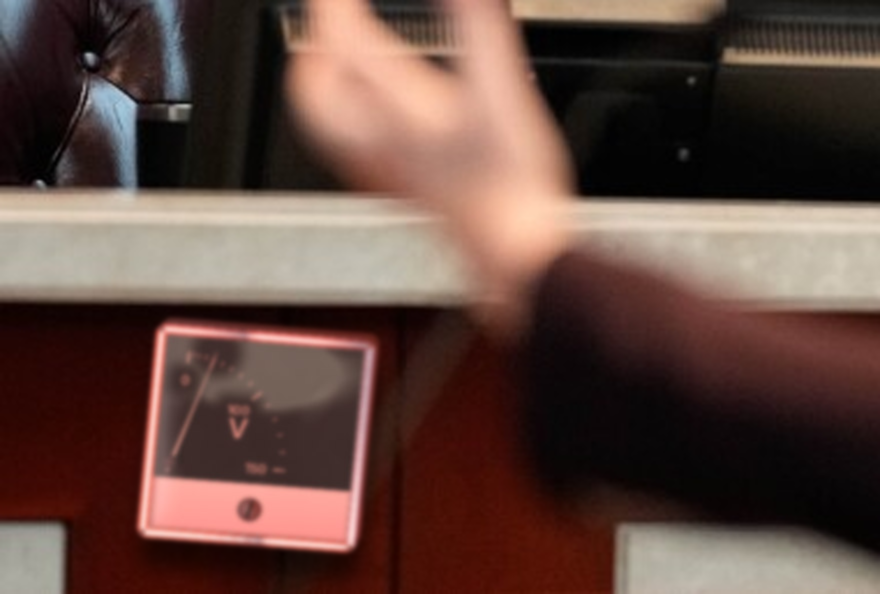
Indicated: 50; V
